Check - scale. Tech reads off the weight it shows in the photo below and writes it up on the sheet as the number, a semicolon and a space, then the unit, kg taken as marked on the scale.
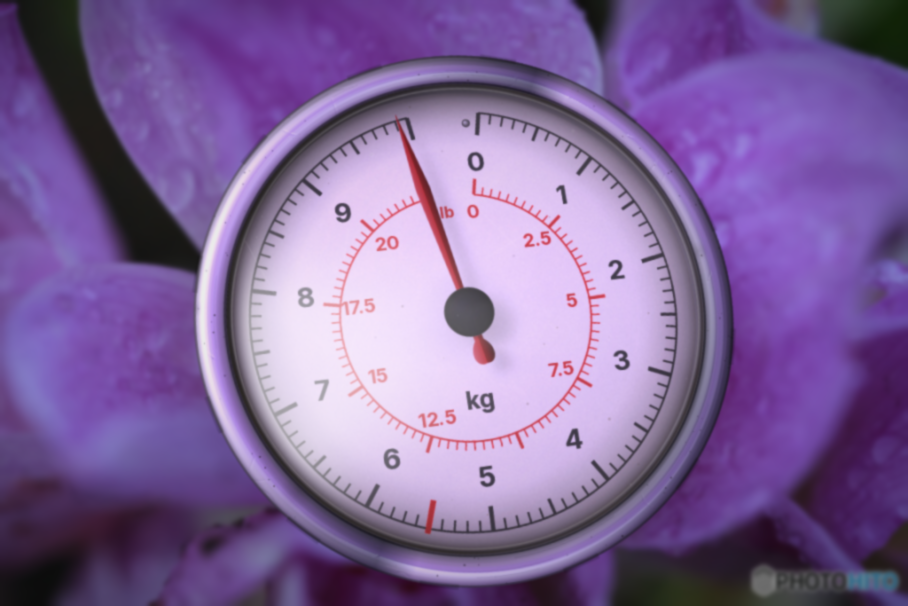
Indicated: 9.9; kg
